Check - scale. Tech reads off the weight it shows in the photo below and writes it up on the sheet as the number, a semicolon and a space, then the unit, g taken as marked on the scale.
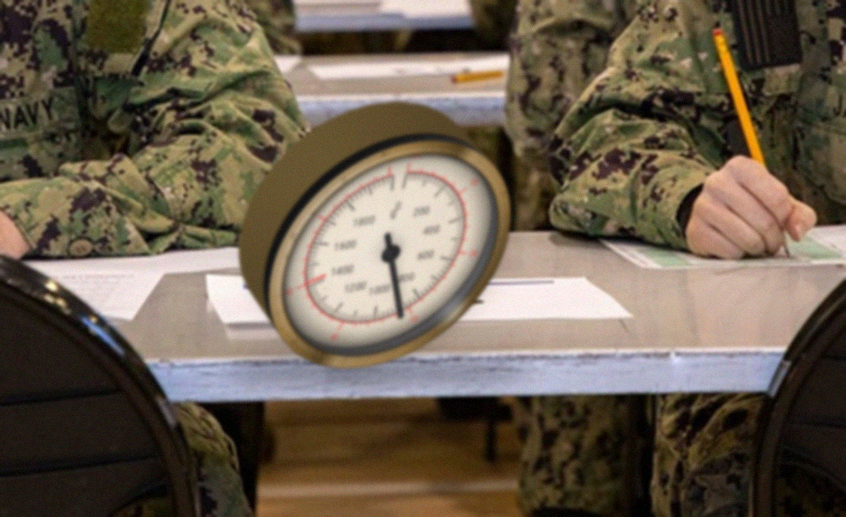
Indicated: 900; g
